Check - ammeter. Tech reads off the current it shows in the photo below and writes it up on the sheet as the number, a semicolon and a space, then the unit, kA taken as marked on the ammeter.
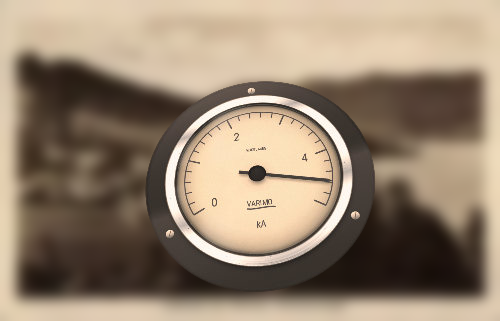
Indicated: 4.6; kA
